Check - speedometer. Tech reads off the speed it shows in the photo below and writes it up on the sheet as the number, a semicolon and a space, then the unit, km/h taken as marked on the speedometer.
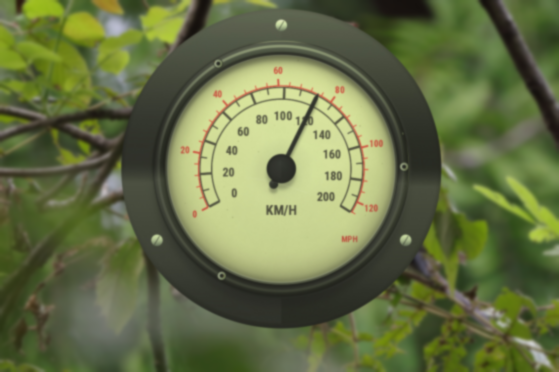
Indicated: 120; km/h
